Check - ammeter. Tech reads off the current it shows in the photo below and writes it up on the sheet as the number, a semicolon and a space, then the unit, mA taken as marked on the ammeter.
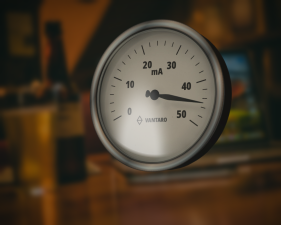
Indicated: 45; mA
